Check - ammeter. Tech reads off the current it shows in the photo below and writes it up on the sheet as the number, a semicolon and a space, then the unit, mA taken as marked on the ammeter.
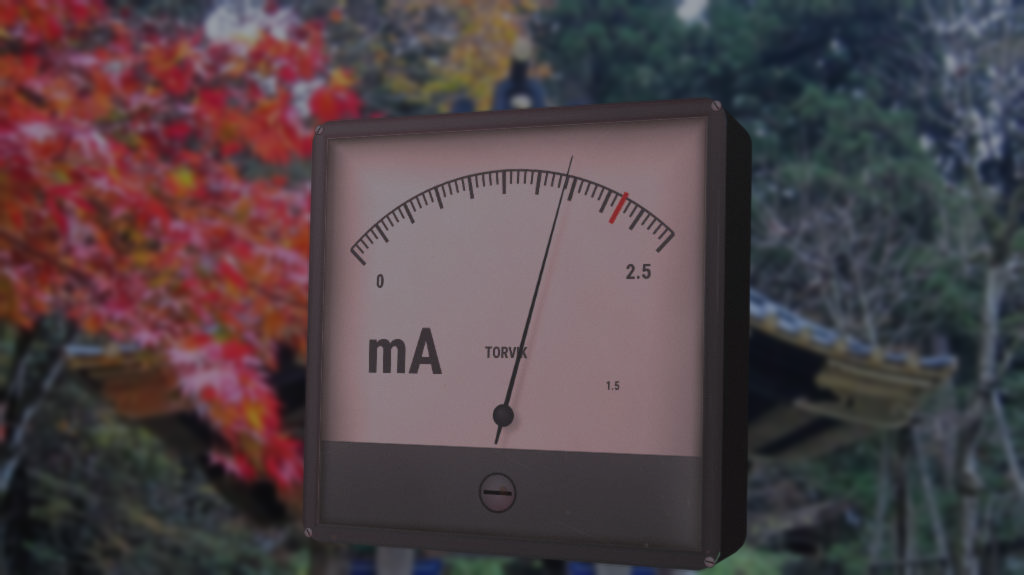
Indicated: 1.7; mA
